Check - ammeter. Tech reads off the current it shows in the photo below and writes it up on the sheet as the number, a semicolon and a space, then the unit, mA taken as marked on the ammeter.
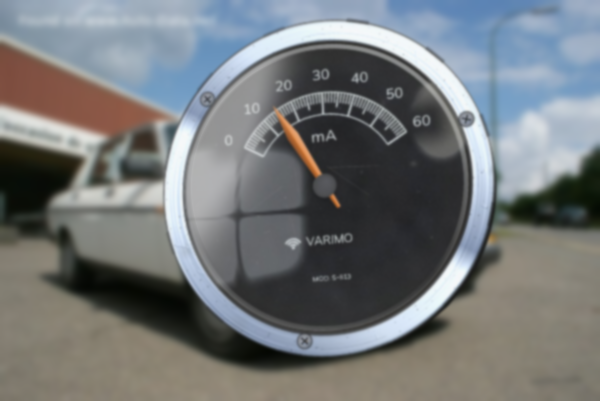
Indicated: 15; mA
